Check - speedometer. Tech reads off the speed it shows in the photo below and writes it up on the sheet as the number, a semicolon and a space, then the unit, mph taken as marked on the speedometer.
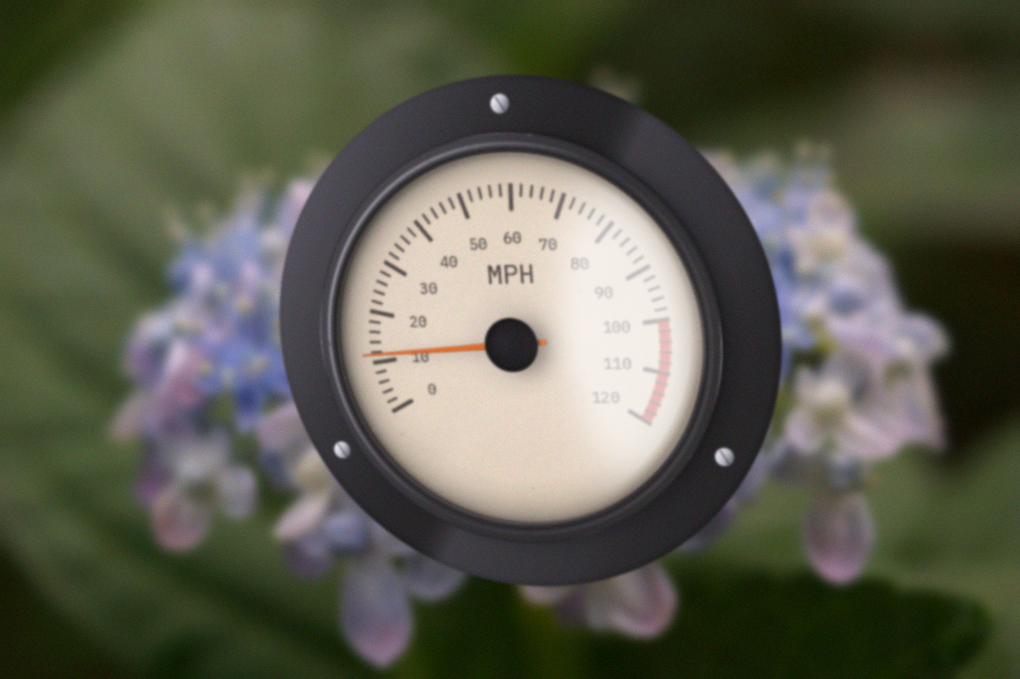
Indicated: 12; mph
